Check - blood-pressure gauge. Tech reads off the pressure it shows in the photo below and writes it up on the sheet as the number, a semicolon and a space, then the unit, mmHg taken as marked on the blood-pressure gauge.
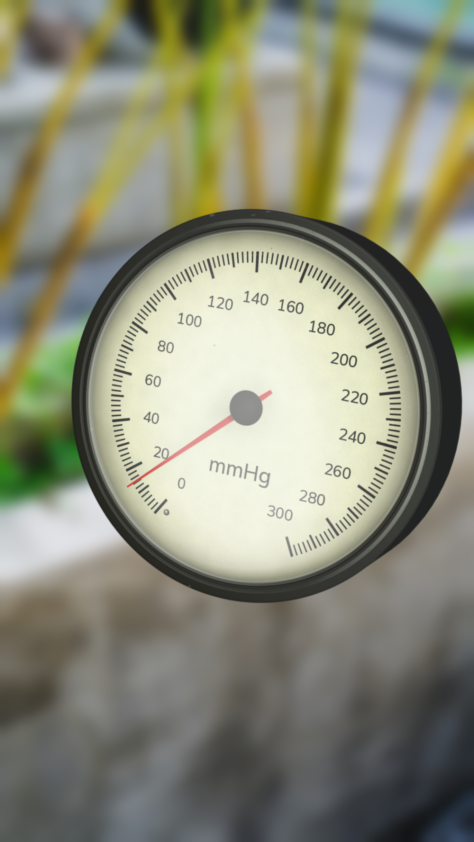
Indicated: 14; mmHg
